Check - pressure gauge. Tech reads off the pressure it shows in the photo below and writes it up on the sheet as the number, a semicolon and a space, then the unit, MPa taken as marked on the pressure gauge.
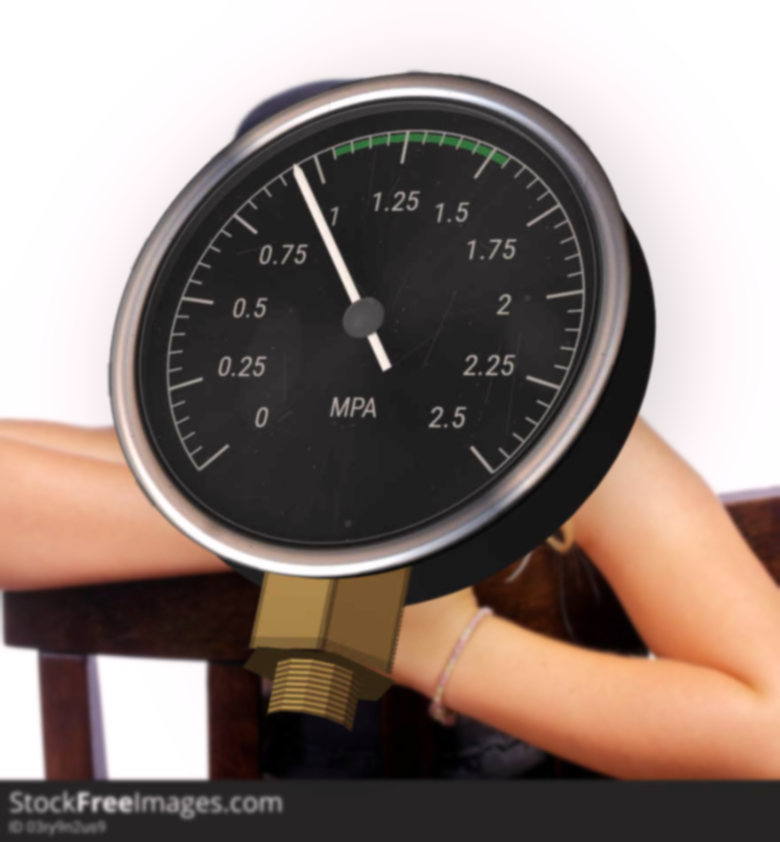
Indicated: 0.95; MPa
